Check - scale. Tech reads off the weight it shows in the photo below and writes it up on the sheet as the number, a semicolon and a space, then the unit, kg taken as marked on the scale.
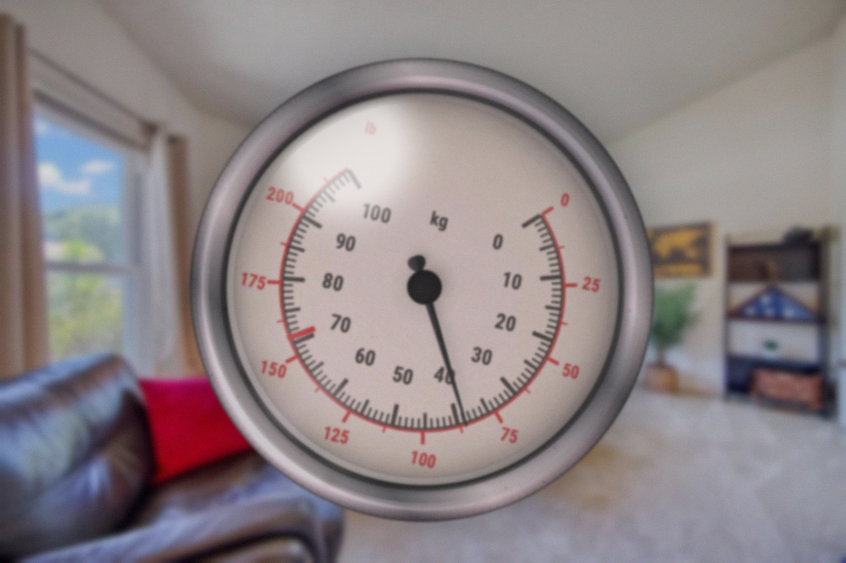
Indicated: 39; kg
